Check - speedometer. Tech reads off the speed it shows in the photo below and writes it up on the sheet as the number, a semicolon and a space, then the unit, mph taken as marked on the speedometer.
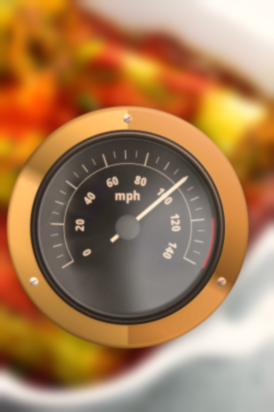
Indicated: 100; mph
